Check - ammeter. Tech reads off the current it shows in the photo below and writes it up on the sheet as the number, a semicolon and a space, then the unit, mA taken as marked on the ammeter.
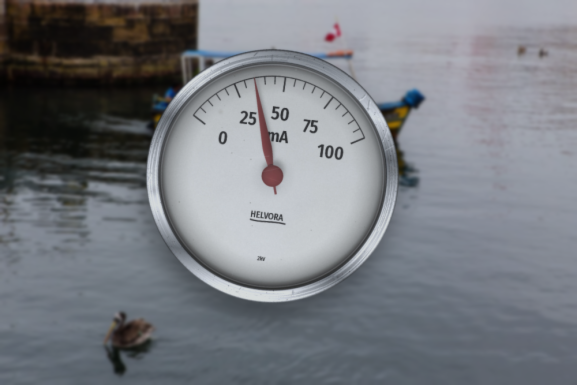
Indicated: 35; mA
